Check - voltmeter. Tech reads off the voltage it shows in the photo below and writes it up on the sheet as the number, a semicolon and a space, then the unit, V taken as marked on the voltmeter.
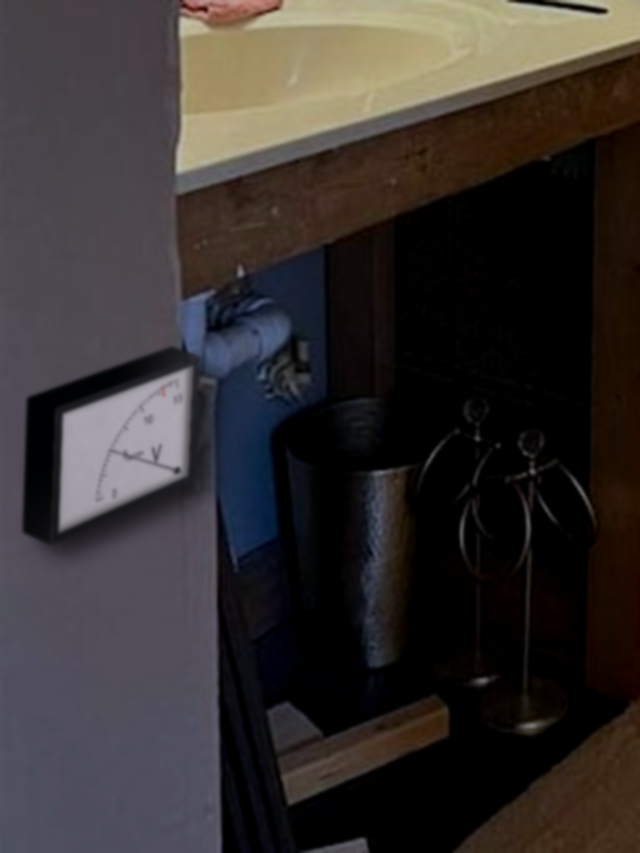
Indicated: 5; V
